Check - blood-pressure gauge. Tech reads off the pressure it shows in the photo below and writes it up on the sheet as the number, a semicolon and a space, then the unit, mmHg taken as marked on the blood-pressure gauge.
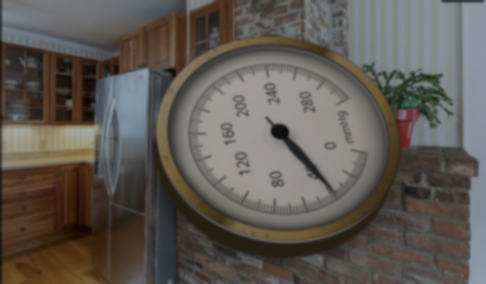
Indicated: 40; mmHg
